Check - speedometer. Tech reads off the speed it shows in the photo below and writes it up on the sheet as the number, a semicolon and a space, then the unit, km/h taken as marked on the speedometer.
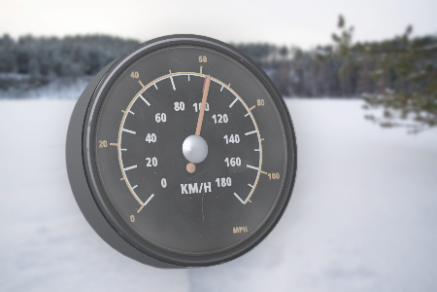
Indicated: 100; km/h
